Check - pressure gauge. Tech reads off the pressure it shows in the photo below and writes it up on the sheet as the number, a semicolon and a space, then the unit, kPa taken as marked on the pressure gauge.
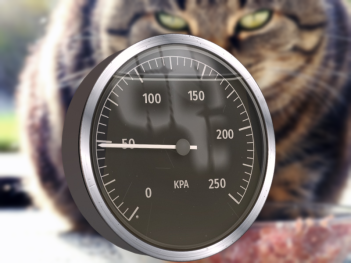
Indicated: 47.5; kPa
